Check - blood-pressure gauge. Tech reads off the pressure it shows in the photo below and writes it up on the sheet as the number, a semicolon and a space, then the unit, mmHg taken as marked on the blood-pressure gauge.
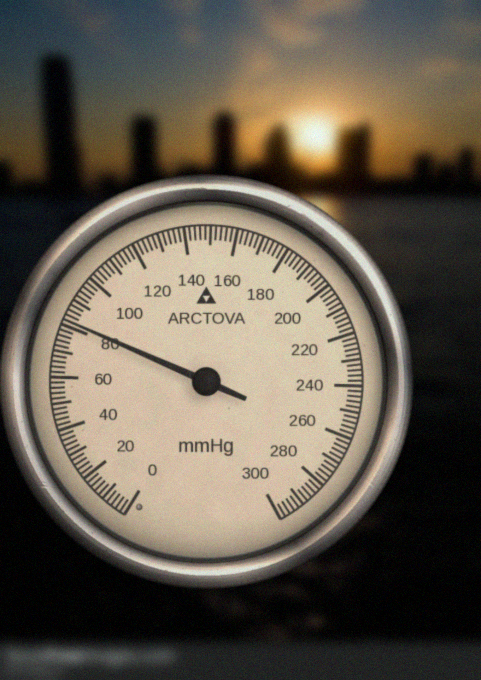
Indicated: 82; mmHg
